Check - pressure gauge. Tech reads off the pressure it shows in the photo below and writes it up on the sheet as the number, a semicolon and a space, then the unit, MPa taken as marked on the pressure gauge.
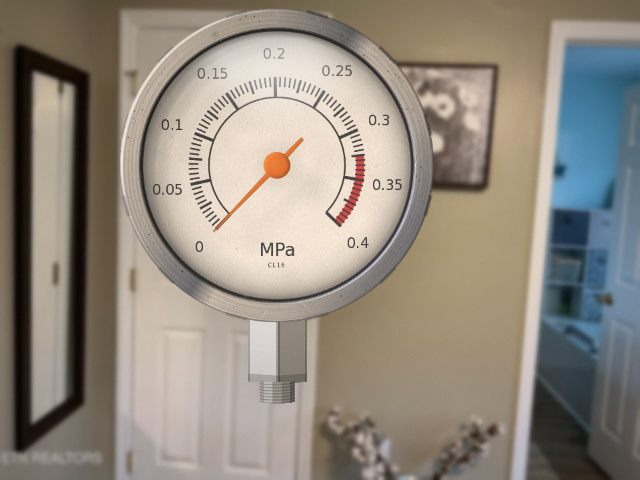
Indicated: 0; MPa
